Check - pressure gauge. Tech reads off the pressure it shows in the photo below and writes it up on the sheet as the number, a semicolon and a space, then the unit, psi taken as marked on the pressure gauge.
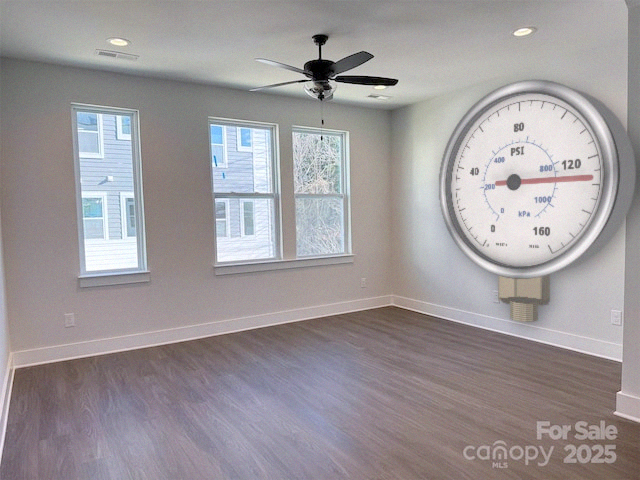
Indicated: 127.5; psi
